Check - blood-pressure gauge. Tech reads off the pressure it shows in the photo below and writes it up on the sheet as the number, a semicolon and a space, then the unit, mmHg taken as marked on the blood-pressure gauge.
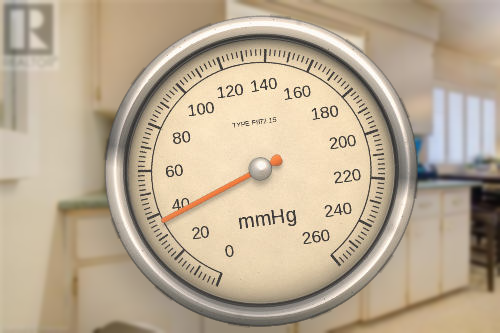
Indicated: 36; mmHg
